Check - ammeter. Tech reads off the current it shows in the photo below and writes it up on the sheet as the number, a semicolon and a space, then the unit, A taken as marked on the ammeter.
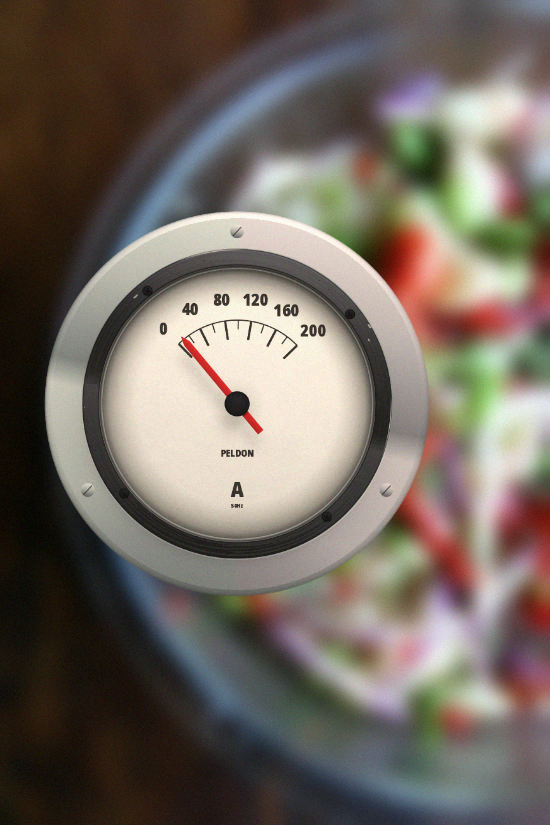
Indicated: 10; A
